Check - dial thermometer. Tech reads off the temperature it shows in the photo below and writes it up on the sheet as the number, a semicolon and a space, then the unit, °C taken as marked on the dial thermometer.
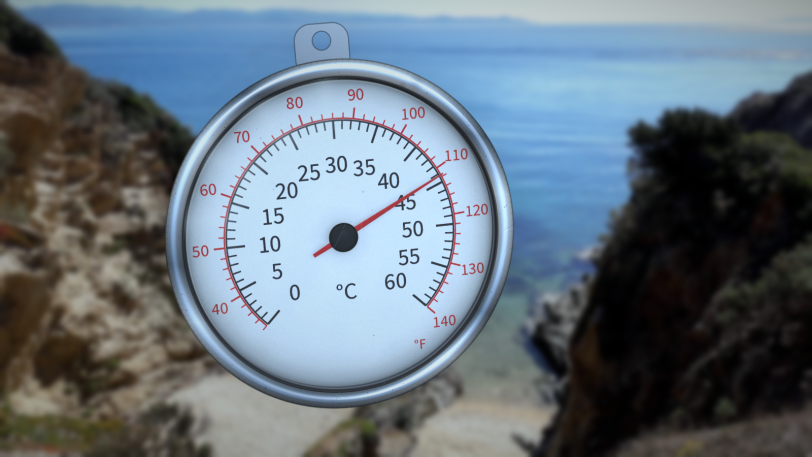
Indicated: 44; °C
